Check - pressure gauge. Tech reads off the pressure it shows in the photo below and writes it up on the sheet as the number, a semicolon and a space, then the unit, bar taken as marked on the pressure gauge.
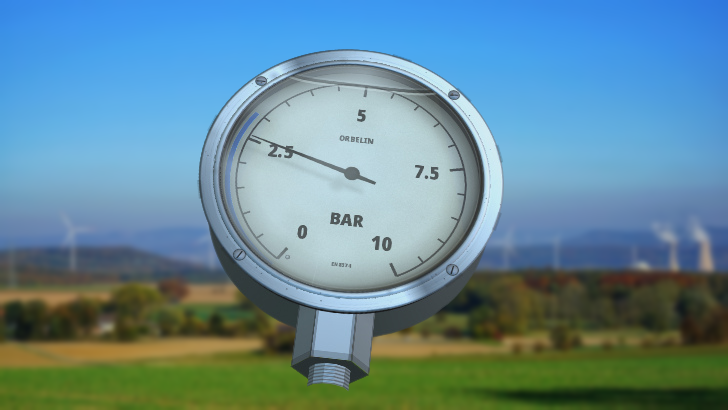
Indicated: 2.5; bar
